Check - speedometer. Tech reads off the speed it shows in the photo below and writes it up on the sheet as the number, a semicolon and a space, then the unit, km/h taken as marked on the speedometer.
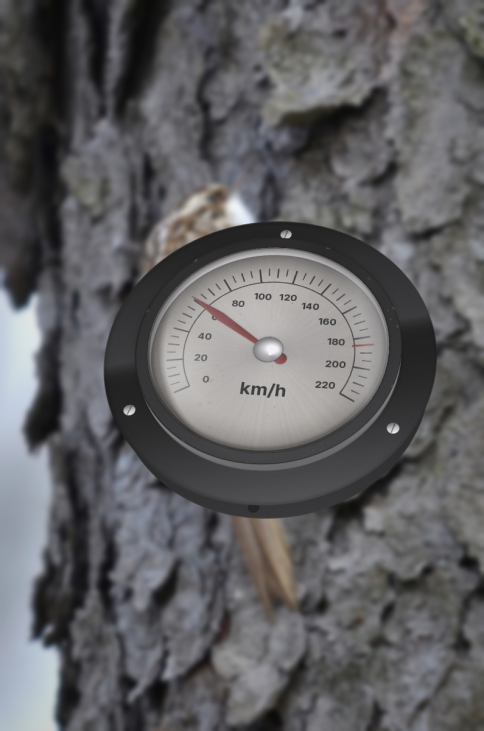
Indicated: 60; km/h
